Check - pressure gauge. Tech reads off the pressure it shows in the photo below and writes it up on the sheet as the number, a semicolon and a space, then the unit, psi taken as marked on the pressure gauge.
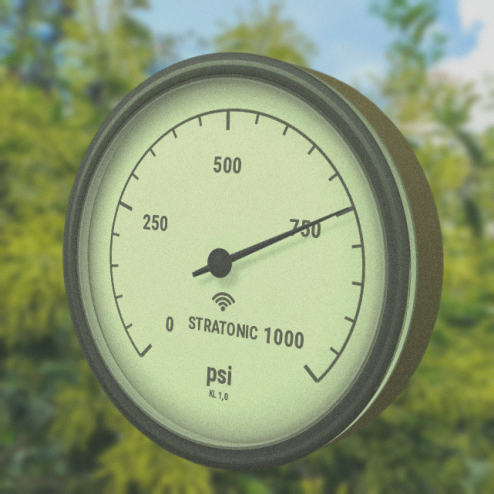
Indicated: 750; psi
